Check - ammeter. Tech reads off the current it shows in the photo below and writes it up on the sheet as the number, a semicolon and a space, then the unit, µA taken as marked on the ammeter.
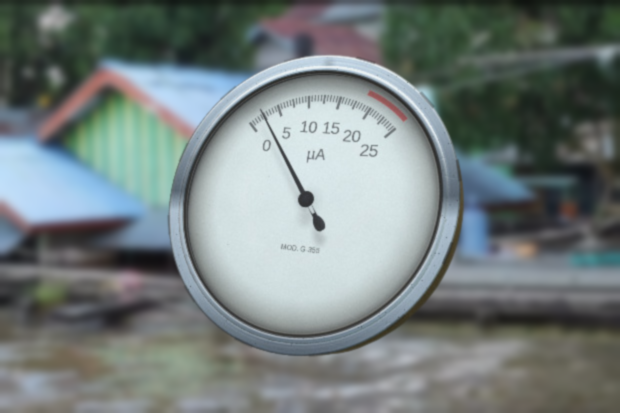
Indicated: 2.5; µA
